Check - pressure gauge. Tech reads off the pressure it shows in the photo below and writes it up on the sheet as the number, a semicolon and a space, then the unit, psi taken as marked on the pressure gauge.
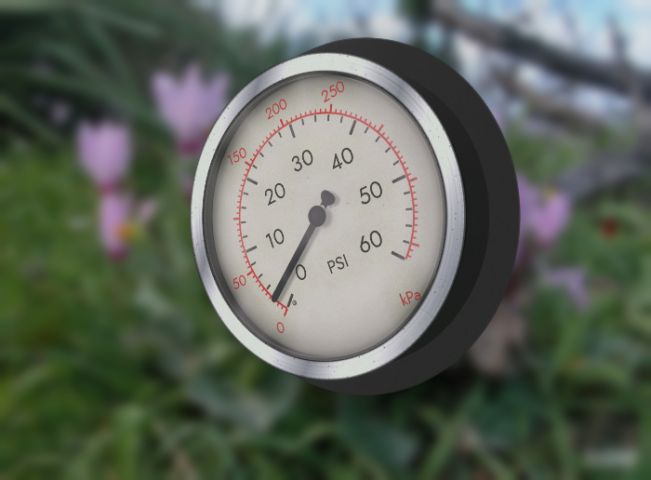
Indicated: 2; psi
